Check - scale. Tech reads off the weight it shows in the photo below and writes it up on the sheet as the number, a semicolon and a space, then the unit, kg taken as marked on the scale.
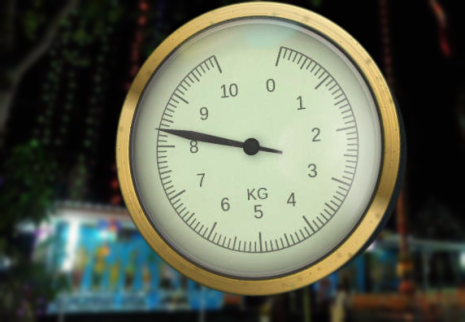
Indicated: 8.3; kg
